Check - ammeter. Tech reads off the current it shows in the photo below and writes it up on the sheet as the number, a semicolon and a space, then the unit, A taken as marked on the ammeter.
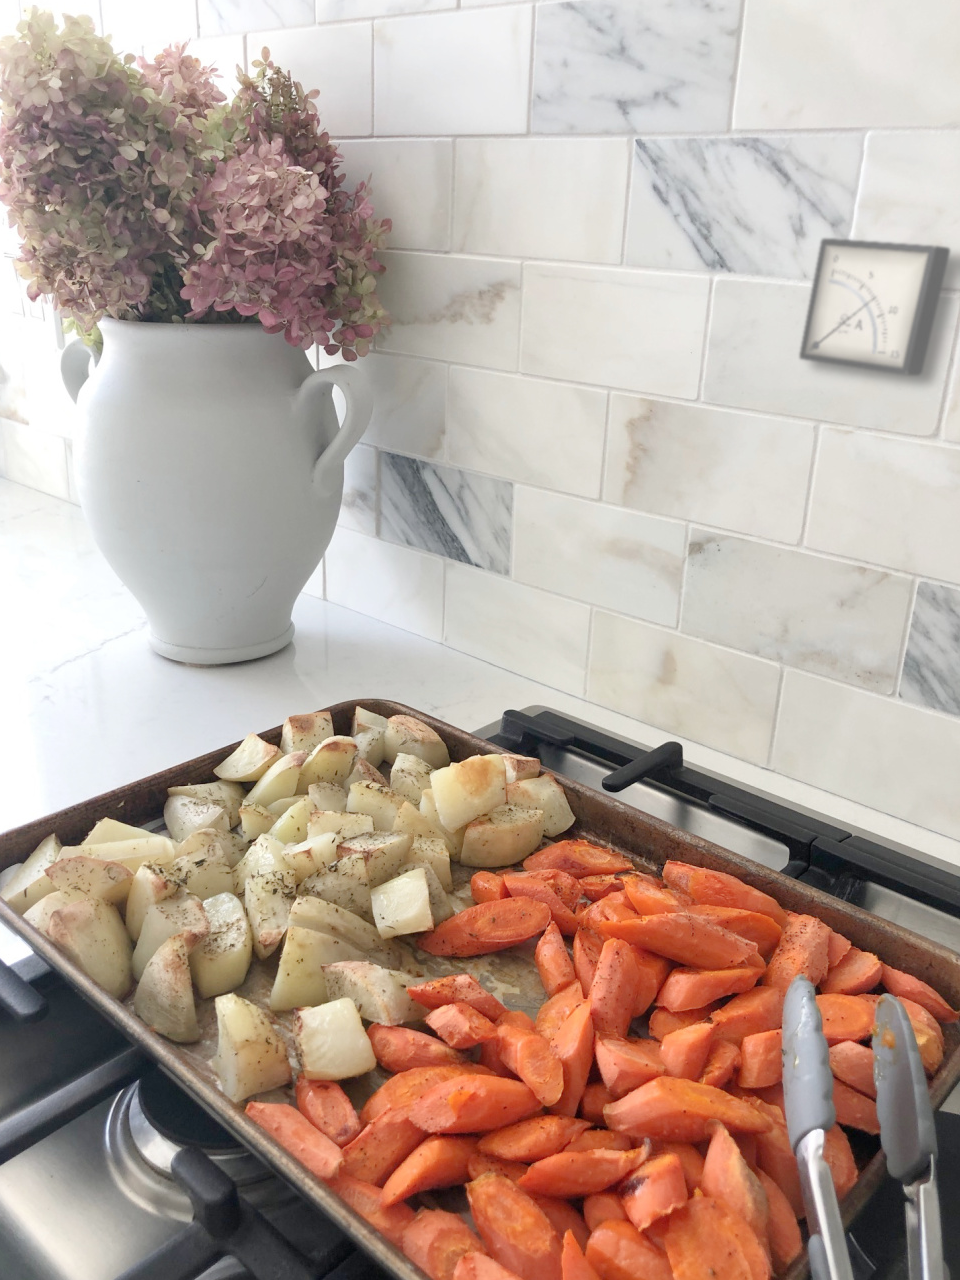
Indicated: 7.5; A
